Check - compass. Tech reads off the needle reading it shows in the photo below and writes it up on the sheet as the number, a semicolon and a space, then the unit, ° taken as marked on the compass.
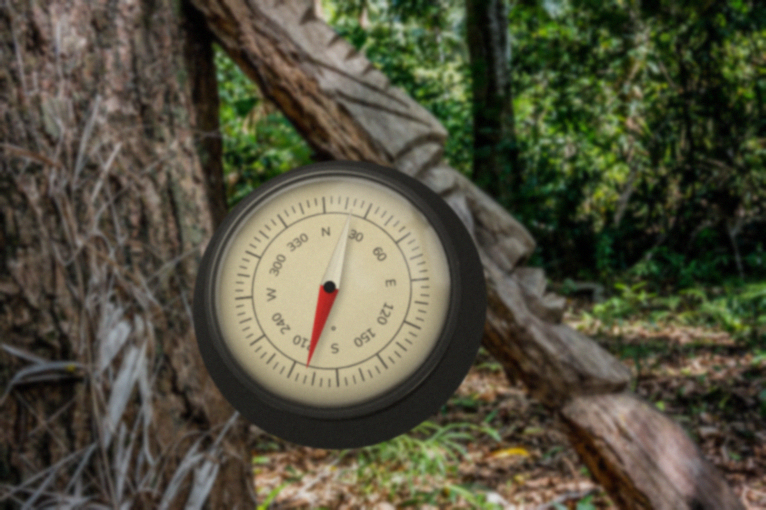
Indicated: 200; °
